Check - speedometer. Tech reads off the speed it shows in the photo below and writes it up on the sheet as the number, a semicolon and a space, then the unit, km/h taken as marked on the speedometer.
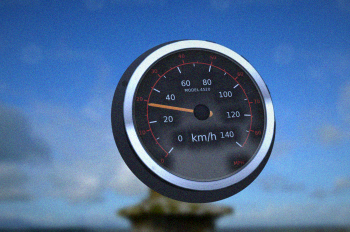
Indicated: 30; km/h
